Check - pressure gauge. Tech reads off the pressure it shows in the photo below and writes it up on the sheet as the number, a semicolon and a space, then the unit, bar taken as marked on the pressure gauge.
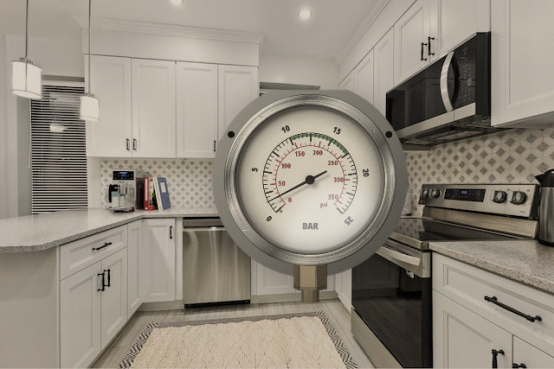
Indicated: 1.5; bar
